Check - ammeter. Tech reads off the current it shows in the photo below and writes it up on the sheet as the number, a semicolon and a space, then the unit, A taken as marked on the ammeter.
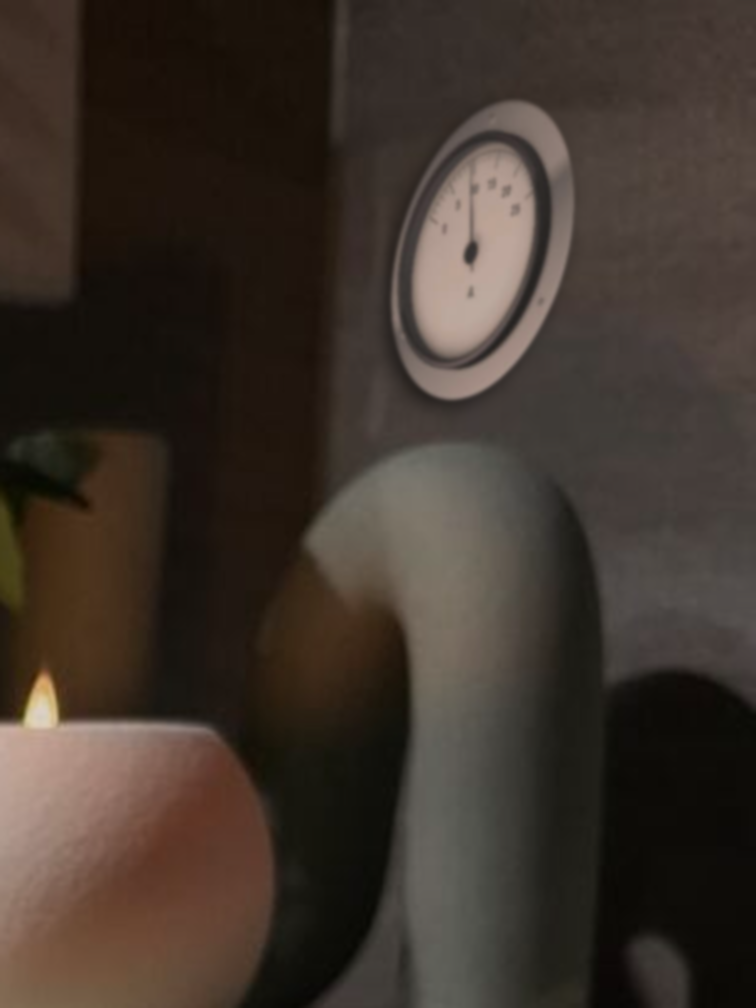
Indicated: 10; A
